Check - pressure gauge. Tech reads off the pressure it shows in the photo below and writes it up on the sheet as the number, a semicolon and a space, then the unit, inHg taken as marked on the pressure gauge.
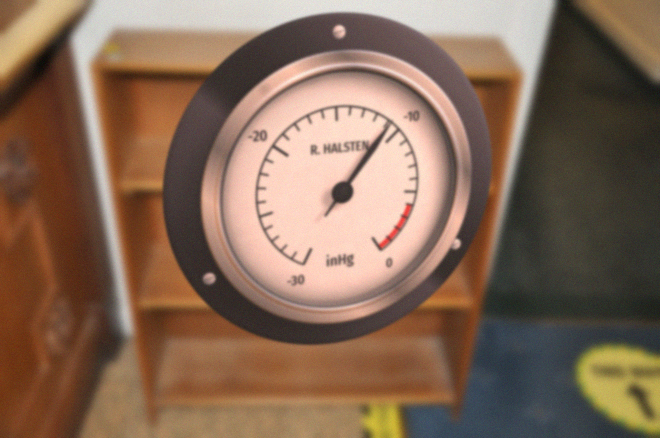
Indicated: -11; inHg
